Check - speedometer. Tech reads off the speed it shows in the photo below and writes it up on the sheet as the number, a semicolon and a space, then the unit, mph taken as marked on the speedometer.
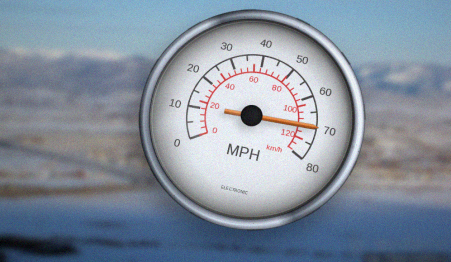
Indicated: 70; mph
